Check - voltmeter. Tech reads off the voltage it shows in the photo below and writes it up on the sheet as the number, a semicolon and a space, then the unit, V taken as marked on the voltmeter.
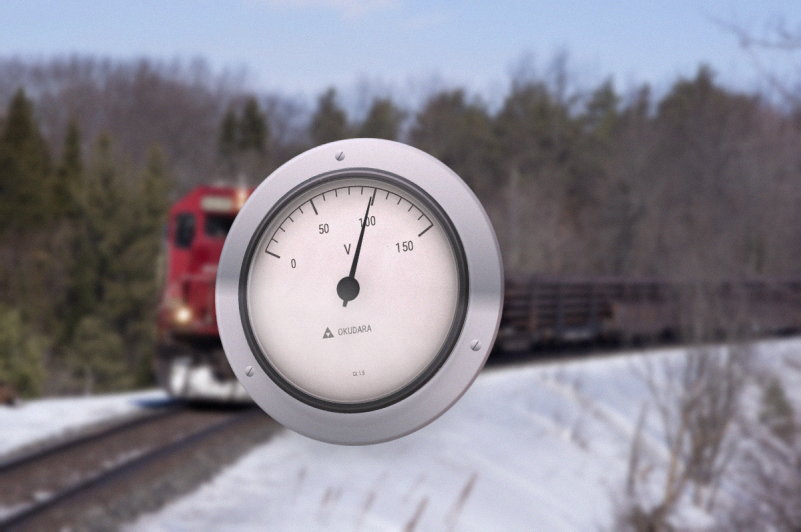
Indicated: 100; V
